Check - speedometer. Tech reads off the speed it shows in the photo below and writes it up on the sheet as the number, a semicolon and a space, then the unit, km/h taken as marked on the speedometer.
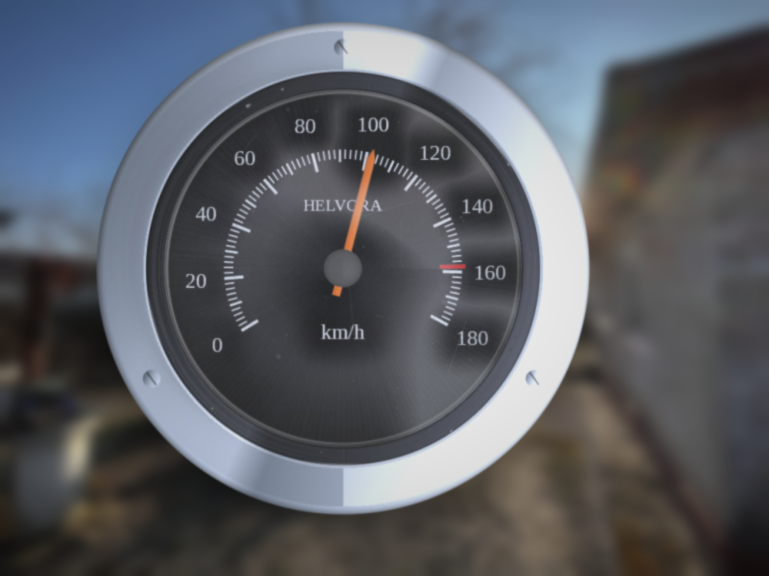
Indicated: 102; km/h
